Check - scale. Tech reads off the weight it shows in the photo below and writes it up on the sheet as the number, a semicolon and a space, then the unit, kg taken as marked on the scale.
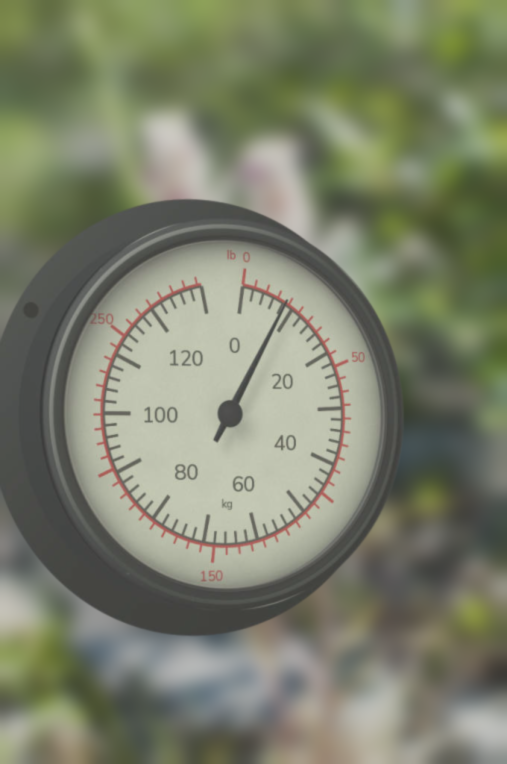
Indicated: 8; kg
